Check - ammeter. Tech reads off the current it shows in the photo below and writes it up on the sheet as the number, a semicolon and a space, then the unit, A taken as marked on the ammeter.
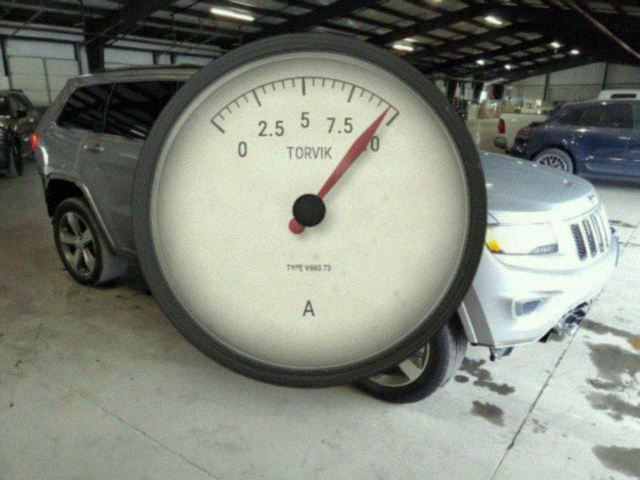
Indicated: 9.5; A
